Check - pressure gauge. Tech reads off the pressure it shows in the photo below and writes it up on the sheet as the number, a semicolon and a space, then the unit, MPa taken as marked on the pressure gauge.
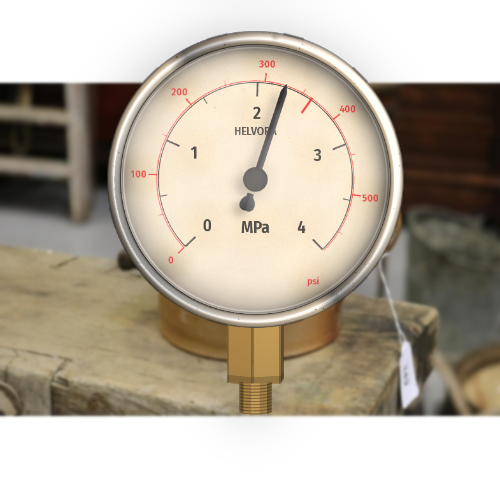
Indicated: 2.25; MPa
